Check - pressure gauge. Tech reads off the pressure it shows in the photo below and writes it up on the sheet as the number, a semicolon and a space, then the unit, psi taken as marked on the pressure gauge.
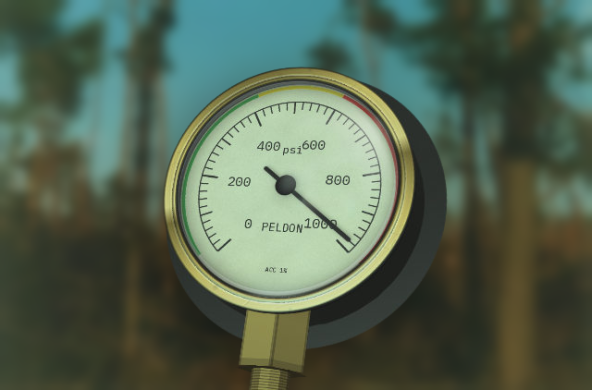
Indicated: 980; psi
